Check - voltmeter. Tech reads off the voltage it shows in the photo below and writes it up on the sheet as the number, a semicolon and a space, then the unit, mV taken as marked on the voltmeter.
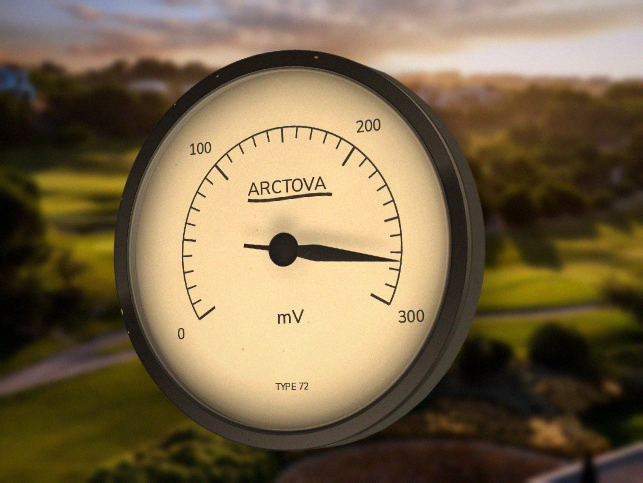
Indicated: 275; mV
